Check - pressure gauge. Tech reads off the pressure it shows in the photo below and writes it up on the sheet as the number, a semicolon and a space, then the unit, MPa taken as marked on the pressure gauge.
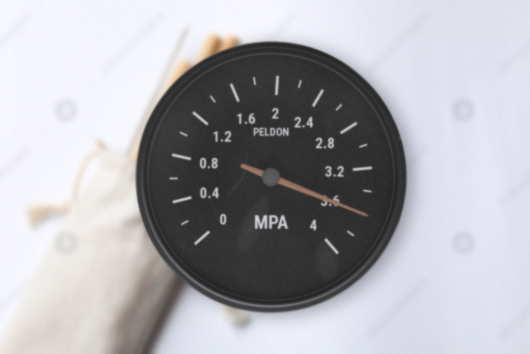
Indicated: 3.6; MPa
